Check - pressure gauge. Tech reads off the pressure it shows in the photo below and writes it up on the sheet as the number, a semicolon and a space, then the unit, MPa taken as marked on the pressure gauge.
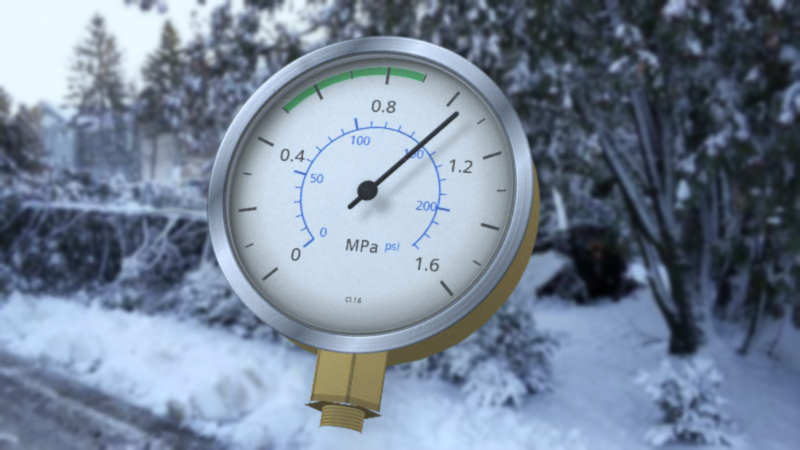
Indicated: 1.05; MPa
